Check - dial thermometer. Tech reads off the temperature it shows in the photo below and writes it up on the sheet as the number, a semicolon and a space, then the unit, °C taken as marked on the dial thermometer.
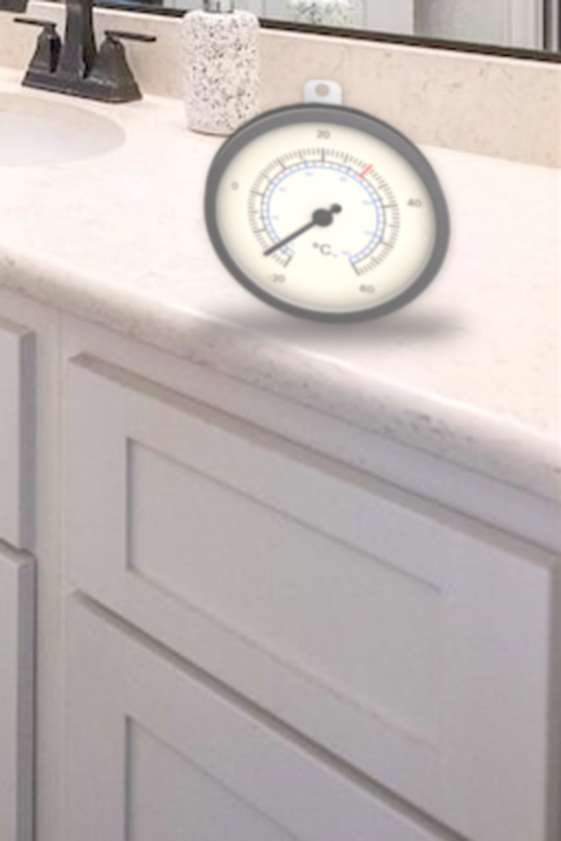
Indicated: -15; °C
